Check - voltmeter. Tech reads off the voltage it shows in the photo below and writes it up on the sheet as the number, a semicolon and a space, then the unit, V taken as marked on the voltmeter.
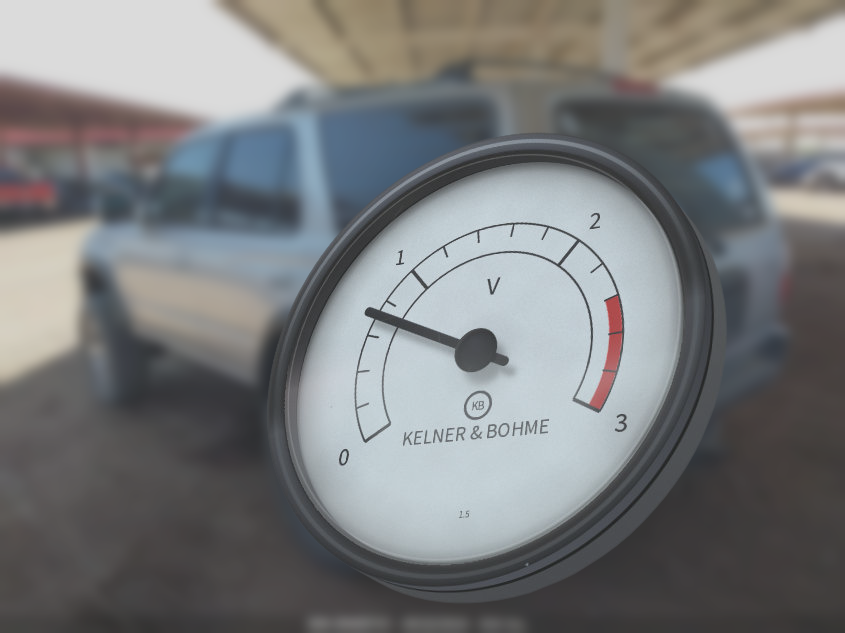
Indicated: 0.7; V
